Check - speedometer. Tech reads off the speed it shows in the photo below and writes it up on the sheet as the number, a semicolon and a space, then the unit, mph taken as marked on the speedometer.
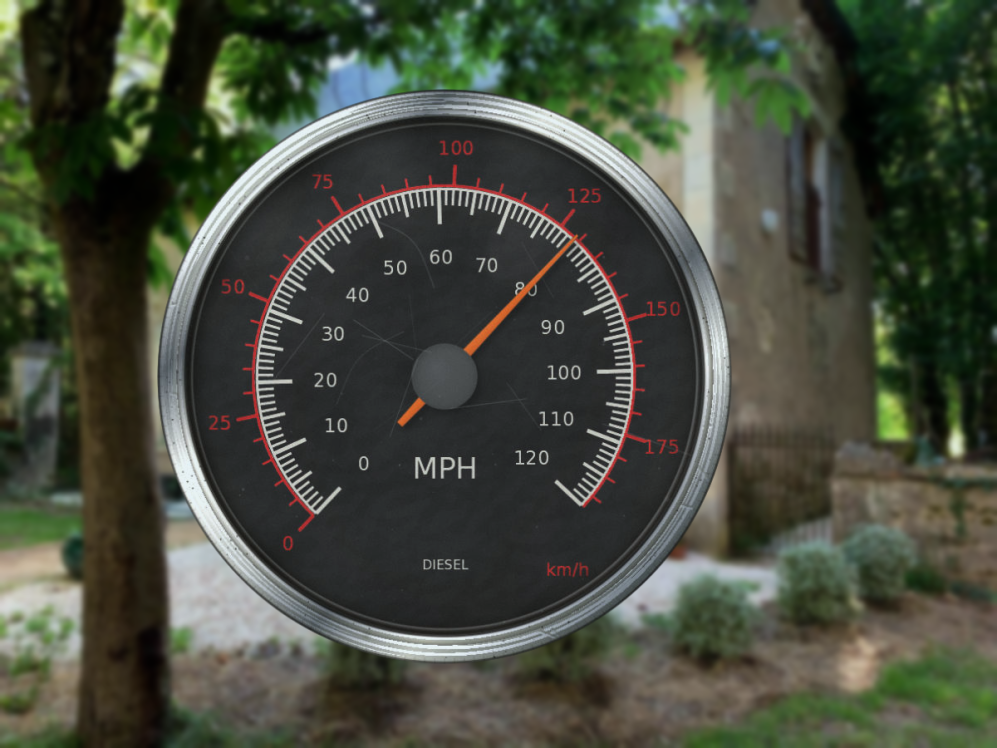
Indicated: 80; mph
